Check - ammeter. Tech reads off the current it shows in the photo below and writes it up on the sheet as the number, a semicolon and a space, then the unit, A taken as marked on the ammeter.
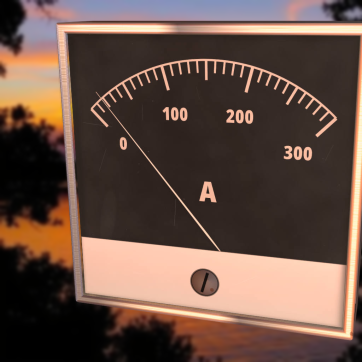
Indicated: 20; A
